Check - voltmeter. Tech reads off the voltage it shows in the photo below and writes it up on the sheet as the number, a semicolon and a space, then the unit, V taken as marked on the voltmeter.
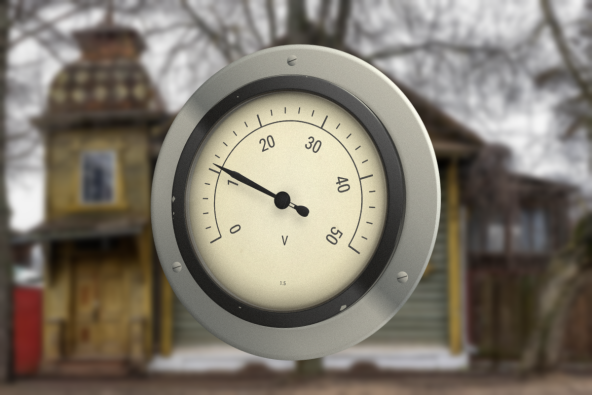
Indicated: 11; V
